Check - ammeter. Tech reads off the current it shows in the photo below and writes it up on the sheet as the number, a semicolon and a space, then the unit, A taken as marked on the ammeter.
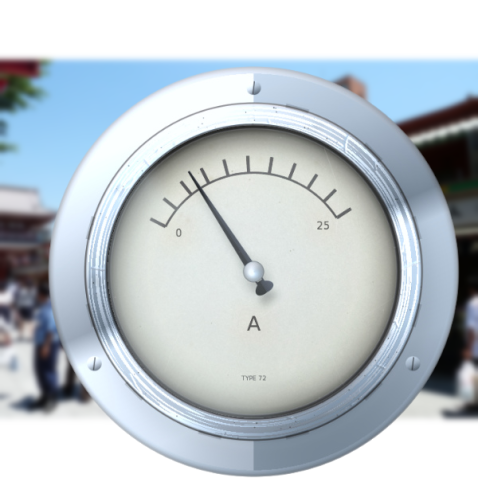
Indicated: 6.25; A
